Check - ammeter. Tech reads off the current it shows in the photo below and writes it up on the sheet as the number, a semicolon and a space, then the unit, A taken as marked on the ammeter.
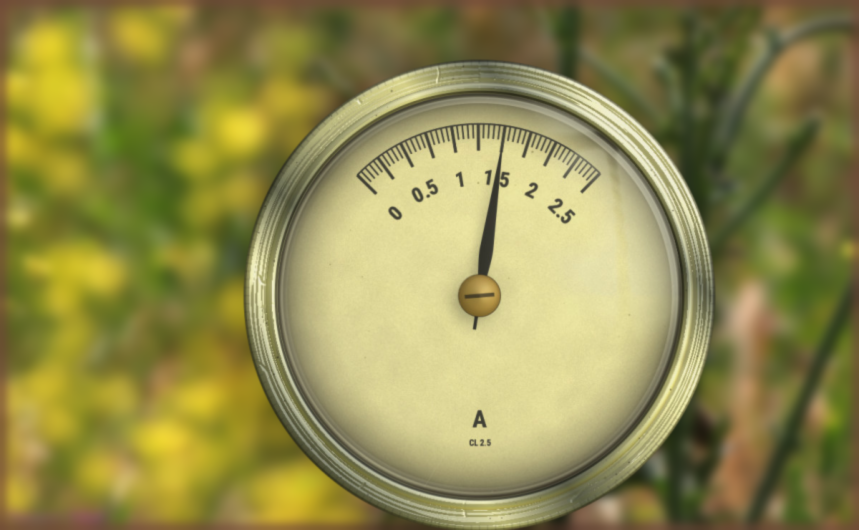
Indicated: 1.5; A
